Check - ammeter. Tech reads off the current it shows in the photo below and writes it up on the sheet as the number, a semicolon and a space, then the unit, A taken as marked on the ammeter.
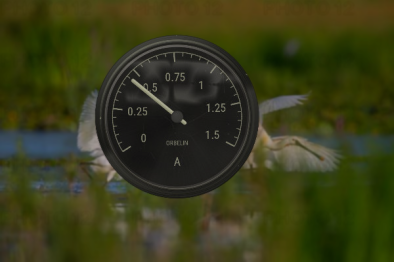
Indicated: 0.45; A
